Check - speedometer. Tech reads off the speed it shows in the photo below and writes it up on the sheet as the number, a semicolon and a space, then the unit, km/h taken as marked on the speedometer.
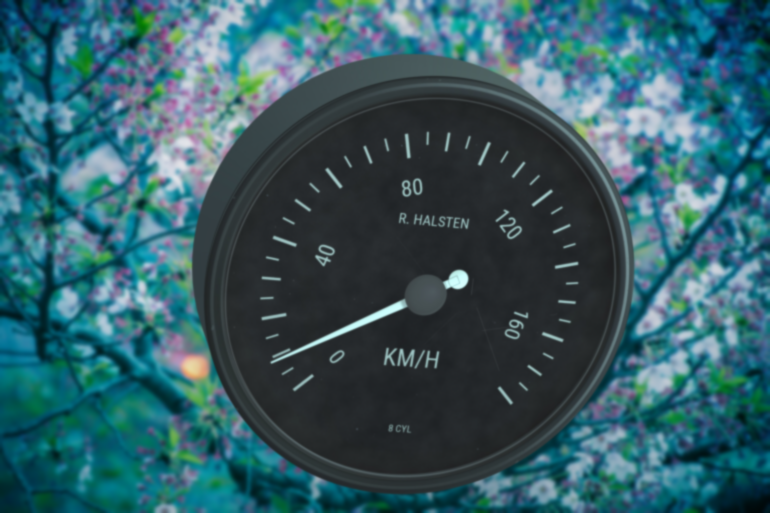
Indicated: 10; km/h
